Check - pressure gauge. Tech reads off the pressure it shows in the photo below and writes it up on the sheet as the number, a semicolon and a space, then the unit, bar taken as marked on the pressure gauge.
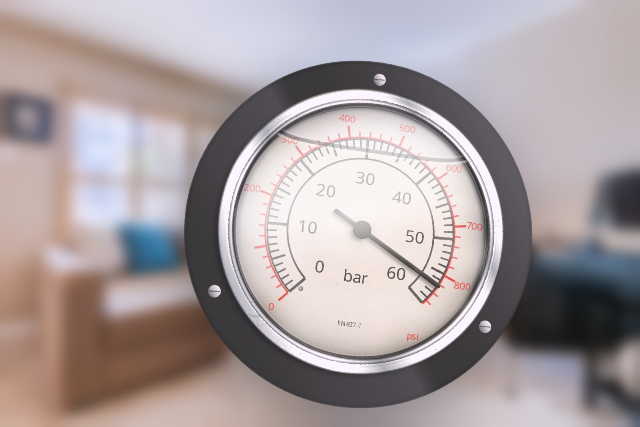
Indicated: 57; bar
